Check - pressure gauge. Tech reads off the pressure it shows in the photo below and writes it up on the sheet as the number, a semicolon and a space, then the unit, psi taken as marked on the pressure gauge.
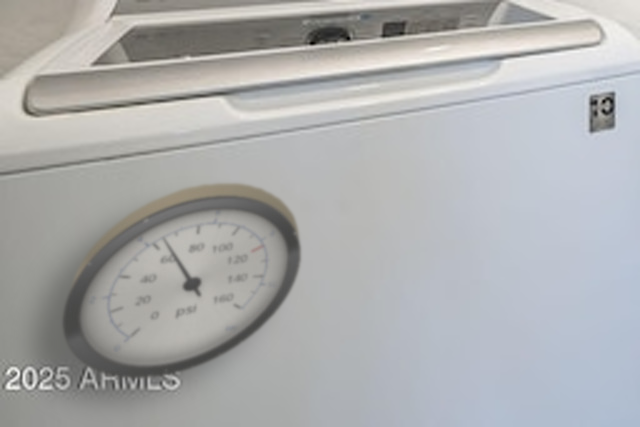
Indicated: 65; psi
